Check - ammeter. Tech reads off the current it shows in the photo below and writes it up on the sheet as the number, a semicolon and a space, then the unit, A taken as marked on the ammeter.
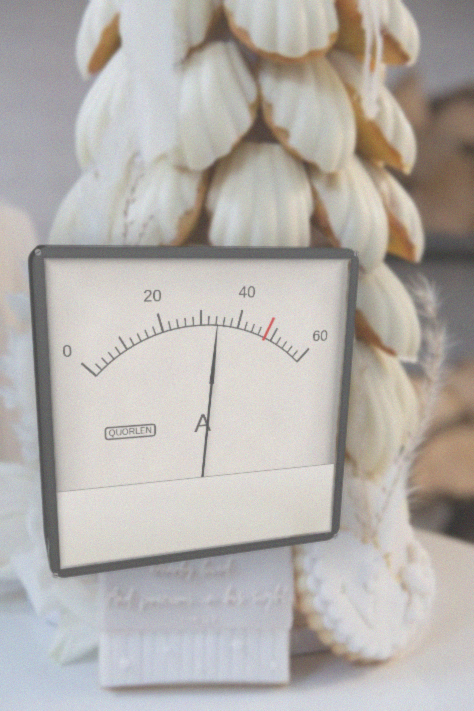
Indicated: 34; A
